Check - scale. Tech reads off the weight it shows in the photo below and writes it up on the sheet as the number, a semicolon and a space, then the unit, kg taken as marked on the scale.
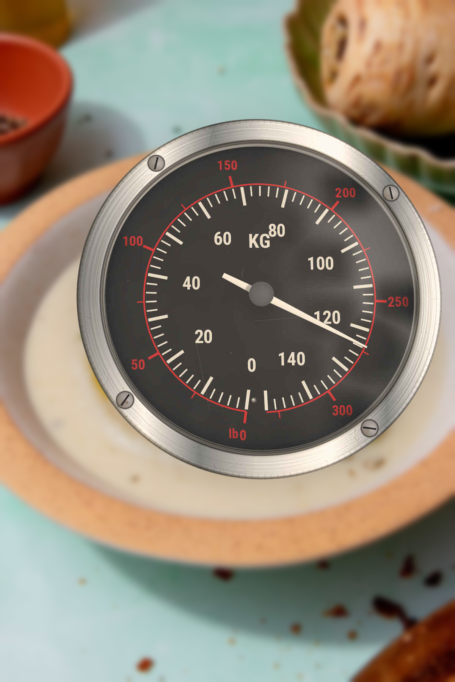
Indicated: 124; kg
